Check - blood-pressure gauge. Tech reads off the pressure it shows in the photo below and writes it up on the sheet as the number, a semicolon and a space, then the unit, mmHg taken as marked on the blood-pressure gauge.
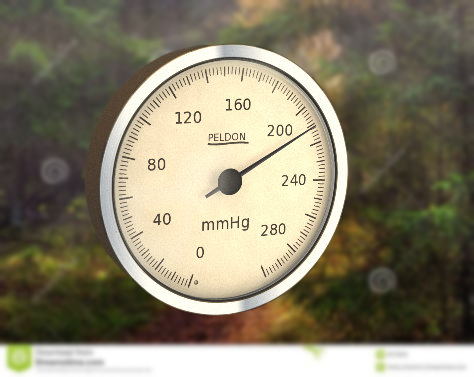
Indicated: 210; mmHg
